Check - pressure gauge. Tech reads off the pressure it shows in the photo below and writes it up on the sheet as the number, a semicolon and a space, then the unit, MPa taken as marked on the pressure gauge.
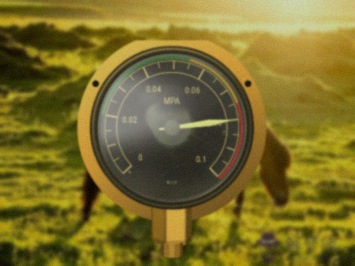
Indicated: 0.08; MPa
